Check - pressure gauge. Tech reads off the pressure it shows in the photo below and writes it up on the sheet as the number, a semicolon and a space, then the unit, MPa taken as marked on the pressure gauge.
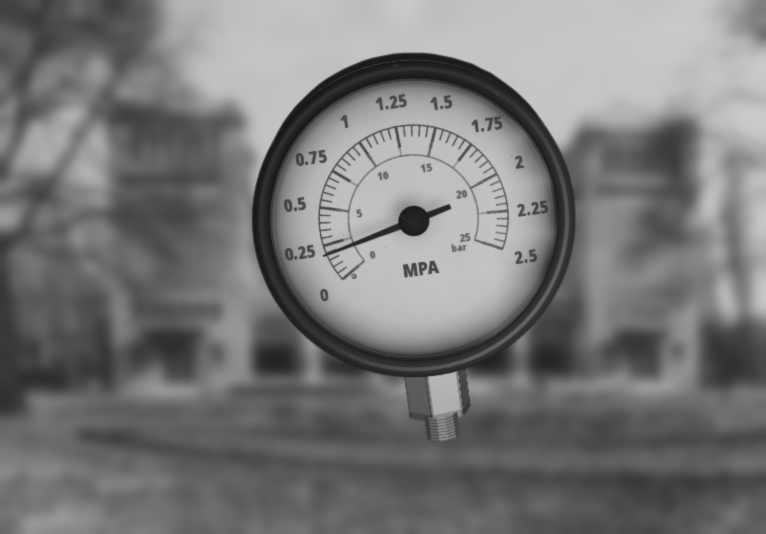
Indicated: 0.2; MPa
